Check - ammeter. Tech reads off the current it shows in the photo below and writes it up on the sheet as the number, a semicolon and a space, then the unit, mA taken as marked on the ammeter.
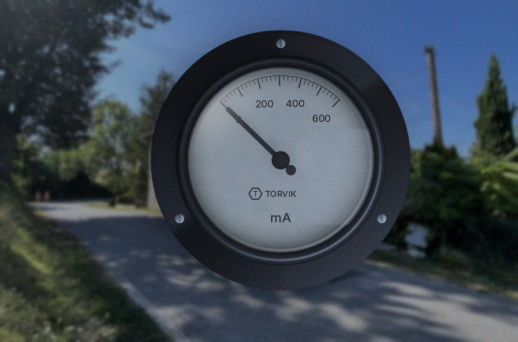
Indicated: 0; mA
